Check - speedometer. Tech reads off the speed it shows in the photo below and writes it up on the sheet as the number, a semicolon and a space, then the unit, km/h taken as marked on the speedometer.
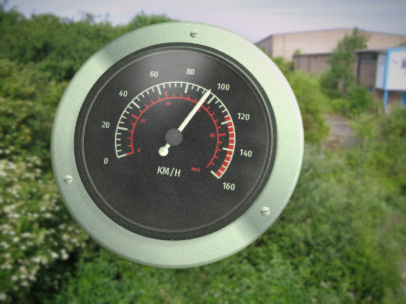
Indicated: 96; km/h
